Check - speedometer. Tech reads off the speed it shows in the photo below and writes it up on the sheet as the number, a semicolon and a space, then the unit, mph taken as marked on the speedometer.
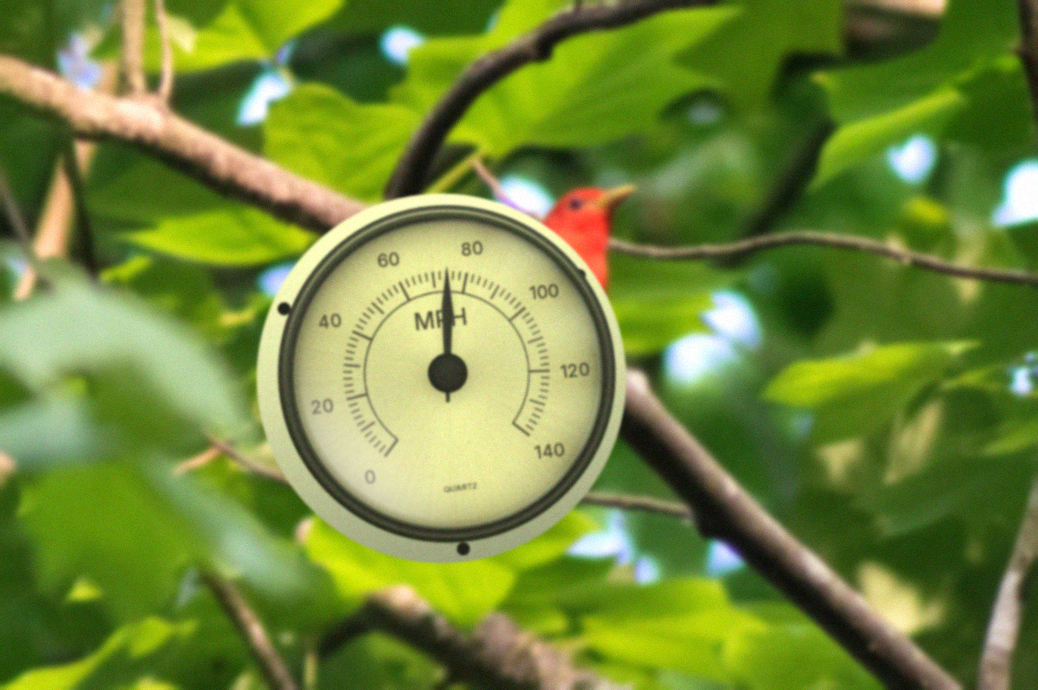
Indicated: 74; mph
